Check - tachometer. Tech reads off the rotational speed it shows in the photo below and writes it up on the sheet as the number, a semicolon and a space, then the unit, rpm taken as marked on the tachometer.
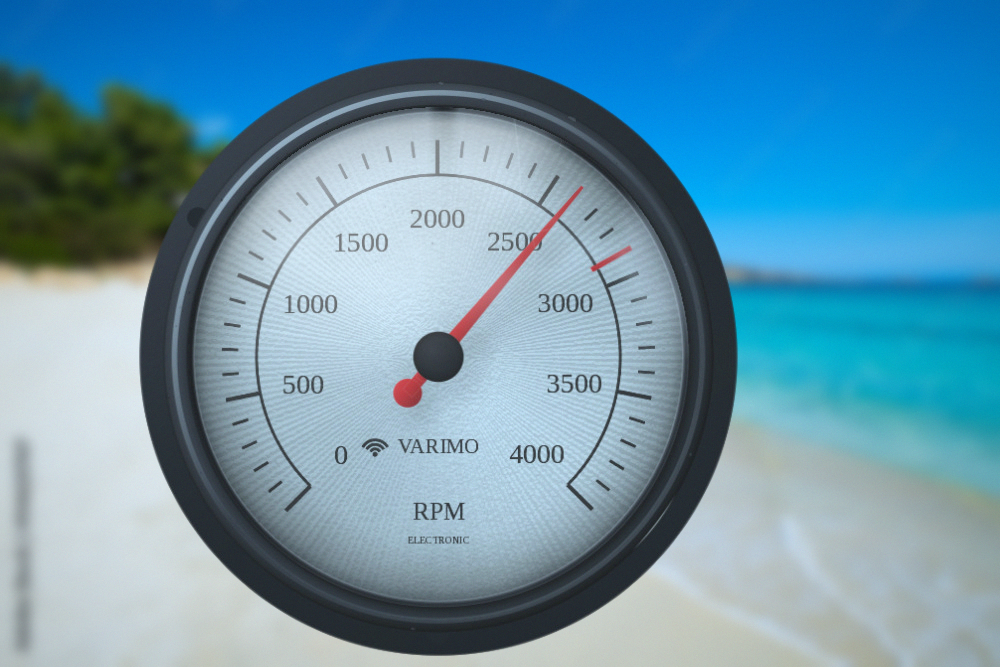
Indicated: 2600; rpm
